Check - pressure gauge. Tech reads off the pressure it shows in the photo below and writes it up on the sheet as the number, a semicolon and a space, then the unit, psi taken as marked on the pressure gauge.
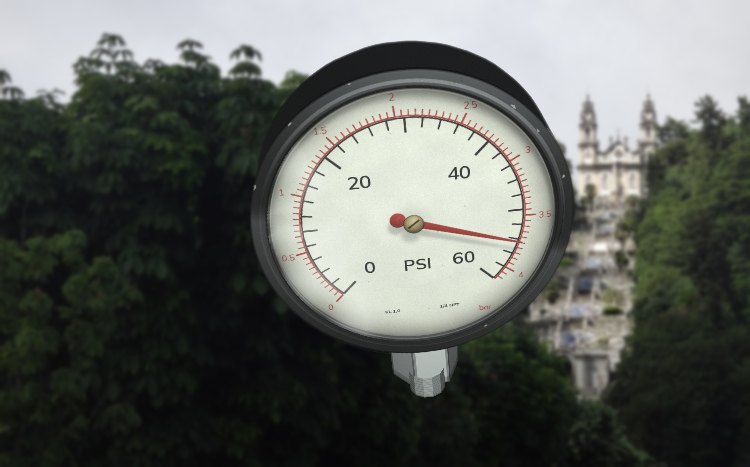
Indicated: 54; psi
